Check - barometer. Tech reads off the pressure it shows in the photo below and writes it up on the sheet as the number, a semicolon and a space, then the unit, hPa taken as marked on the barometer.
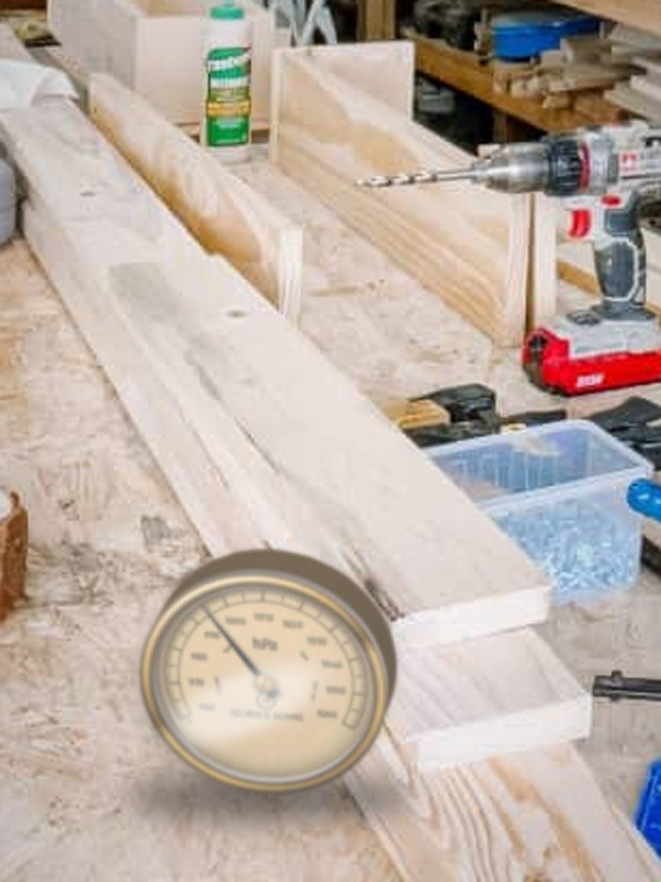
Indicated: 995; hPa
